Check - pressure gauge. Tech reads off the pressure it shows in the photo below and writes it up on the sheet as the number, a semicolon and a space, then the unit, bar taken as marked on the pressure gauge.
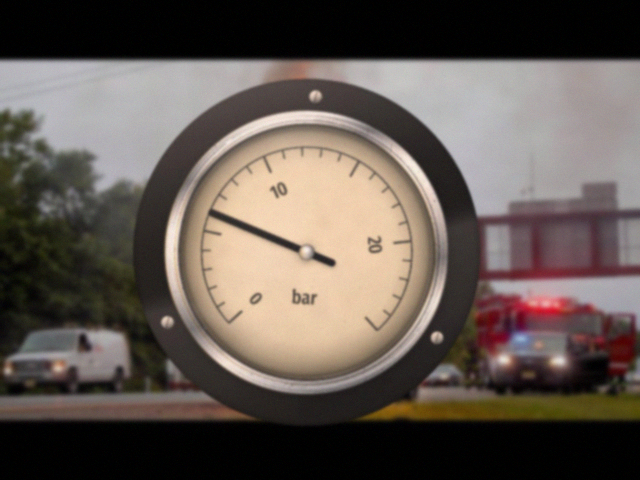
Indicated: 6; bar
